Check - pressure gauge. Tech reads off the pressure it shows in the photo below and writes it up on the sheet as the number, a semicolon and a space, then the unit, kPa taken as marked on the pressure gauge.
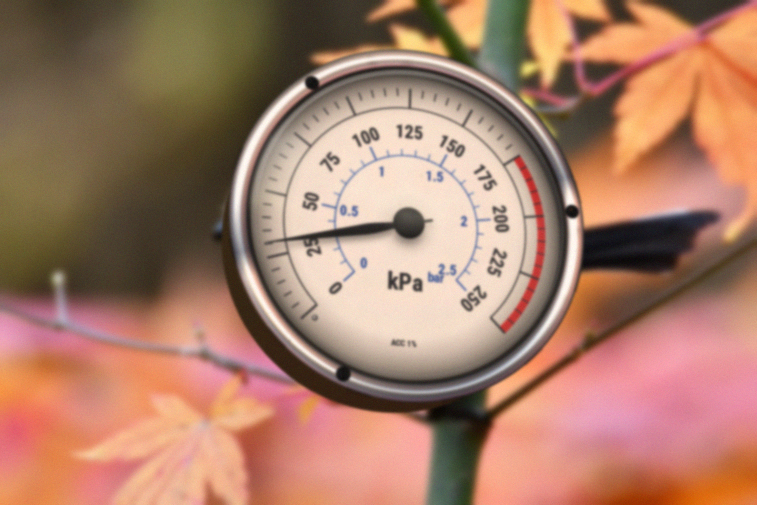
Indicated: 30; kPa
